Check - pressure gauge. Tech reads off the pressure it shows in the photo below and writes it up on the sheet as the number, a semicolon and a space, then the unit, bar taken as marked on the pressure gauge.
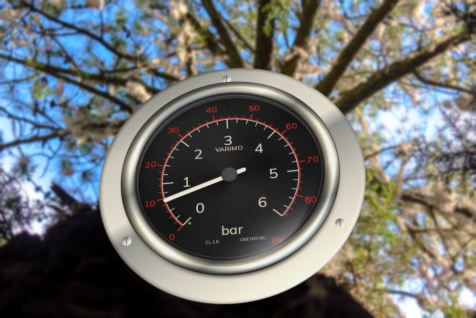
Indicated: 0.6; bar
